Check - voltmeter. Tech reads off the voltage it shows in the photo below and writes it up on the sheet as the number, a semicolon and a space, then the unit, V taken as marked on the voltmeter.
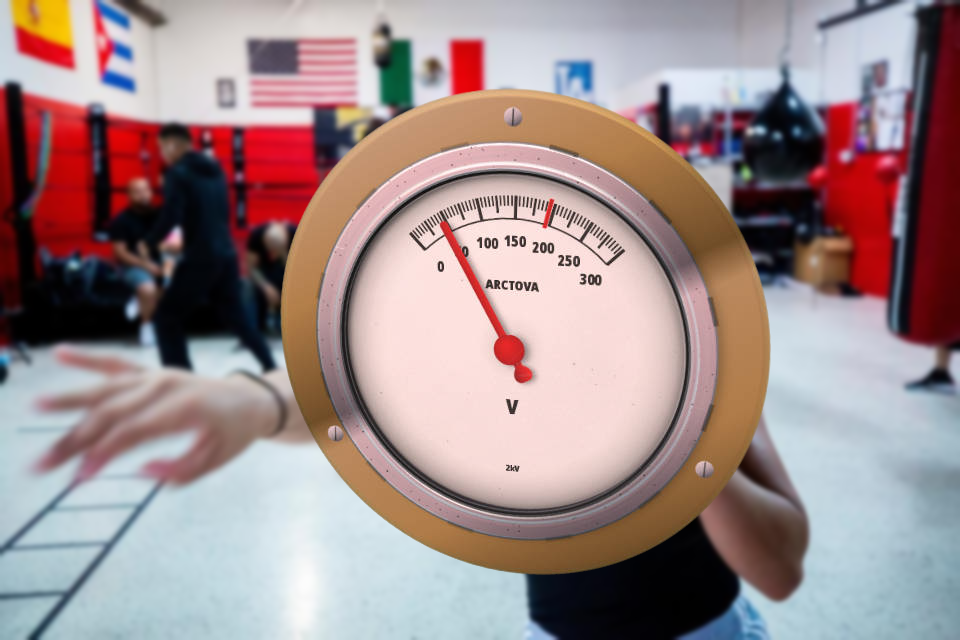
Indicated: 50; V
